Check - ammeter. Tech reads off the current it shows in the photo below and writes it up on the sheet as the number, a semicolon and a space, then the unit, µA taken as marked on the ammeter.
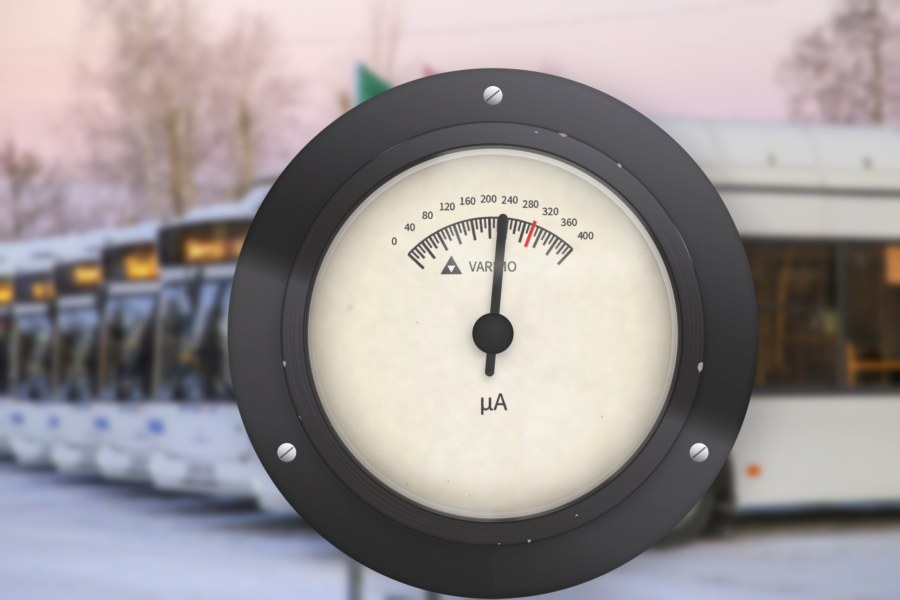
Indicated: 230; µA
